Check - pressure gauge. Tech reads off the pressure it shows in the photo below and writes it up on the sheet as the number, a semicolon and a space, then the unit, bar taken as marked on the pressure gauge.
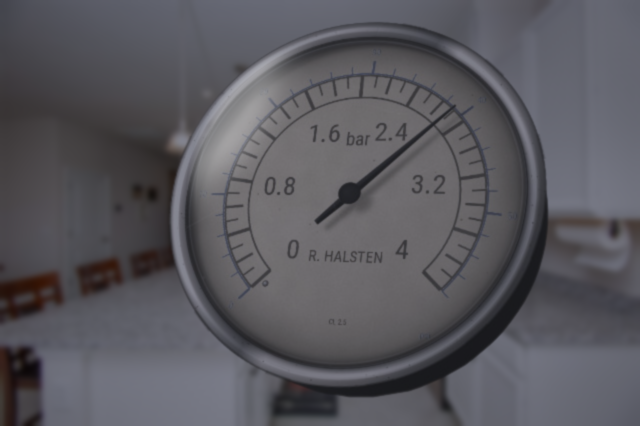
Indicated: 2.7; bar
